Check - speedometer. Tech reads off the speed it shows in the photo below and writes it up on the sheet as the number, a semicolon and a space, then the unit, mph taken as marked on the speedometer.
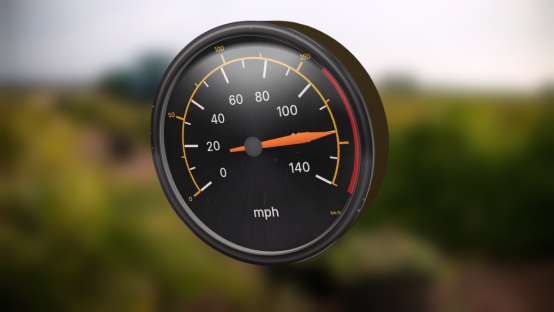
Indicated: 120; mph
